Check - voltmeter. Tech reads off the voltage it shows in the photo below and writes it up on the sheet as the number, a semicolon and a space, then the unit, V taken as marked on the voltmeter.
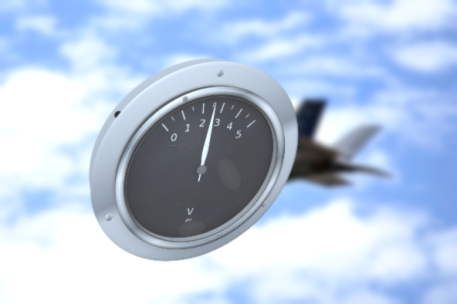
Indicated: 2.5; V
